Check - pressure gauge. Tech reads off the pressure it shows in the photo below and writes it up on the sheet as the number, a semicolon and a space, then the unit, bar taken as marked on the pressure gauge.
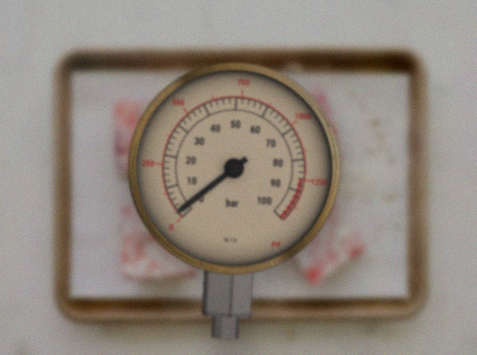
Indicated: 2; bar
